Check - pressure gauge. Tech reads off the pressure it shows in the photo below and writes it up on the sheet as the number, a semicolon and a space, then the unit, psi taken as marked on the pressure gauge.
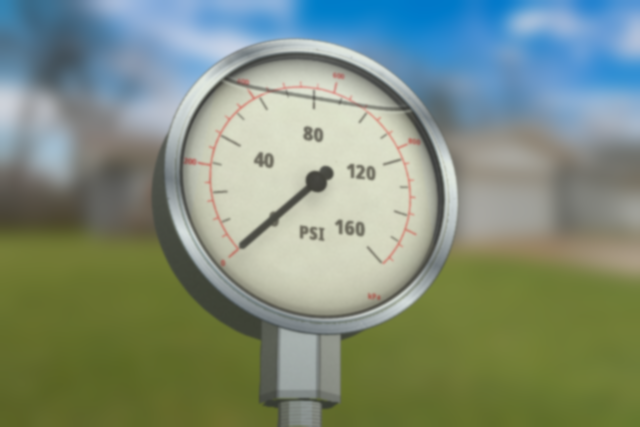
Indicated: 0; psi
